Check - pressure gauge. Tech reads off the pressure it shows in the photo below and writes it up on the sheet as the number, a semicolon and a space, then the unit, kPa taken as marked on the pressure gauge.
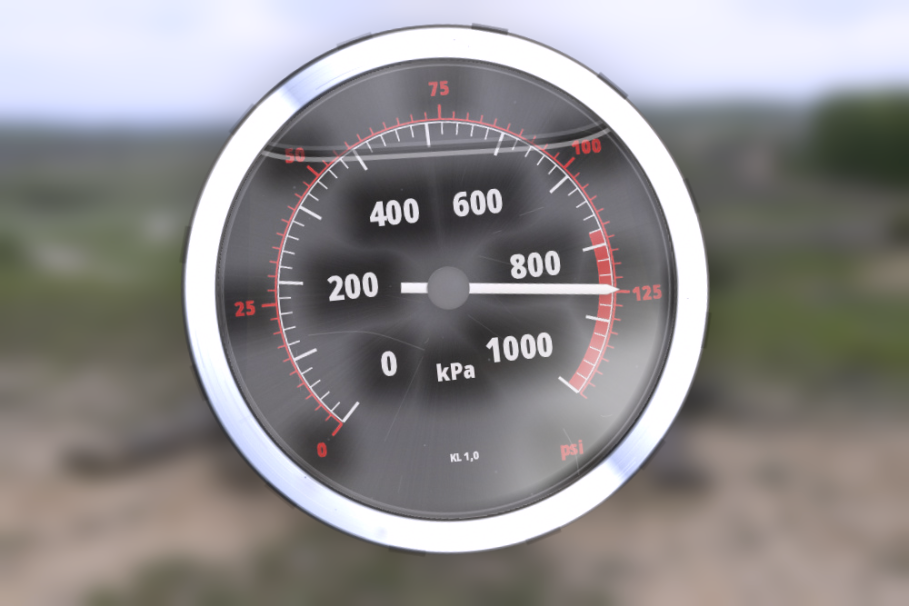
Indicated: 860; kPa
